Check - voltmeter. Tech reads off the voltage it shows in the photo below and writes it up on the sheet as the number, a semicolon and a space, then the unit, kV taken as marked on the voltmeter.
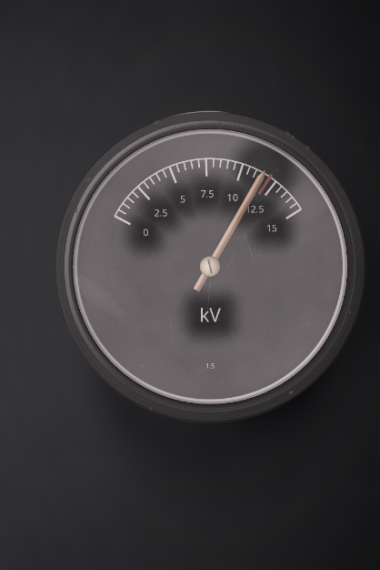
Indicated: 11.5; kV
